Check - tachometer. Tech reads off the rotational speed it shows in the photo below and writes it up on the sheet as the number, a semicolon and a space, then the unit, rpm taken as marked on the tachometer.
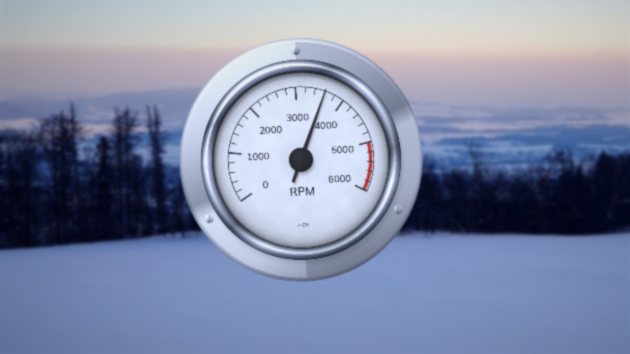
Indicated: 3600; rpm
